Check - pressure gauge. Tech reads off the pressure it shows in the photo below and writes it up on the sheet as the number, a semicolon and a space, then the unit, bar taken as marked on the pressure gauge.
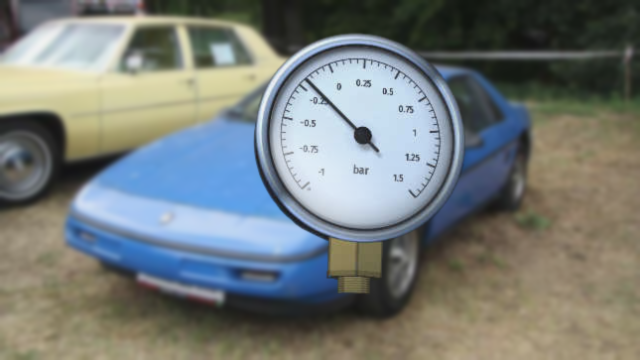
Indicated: -0.2; bar
